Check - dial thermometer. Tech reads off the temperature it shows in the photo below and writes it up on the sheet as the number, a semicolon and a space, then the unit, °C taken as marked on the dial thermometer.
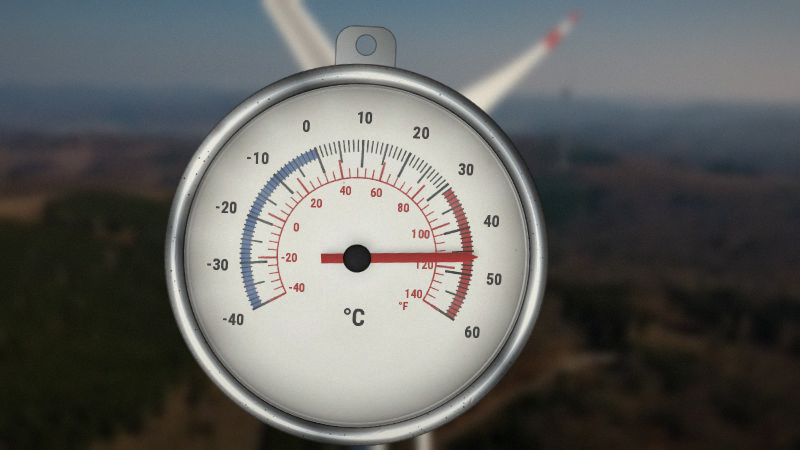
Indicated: 46; °C
